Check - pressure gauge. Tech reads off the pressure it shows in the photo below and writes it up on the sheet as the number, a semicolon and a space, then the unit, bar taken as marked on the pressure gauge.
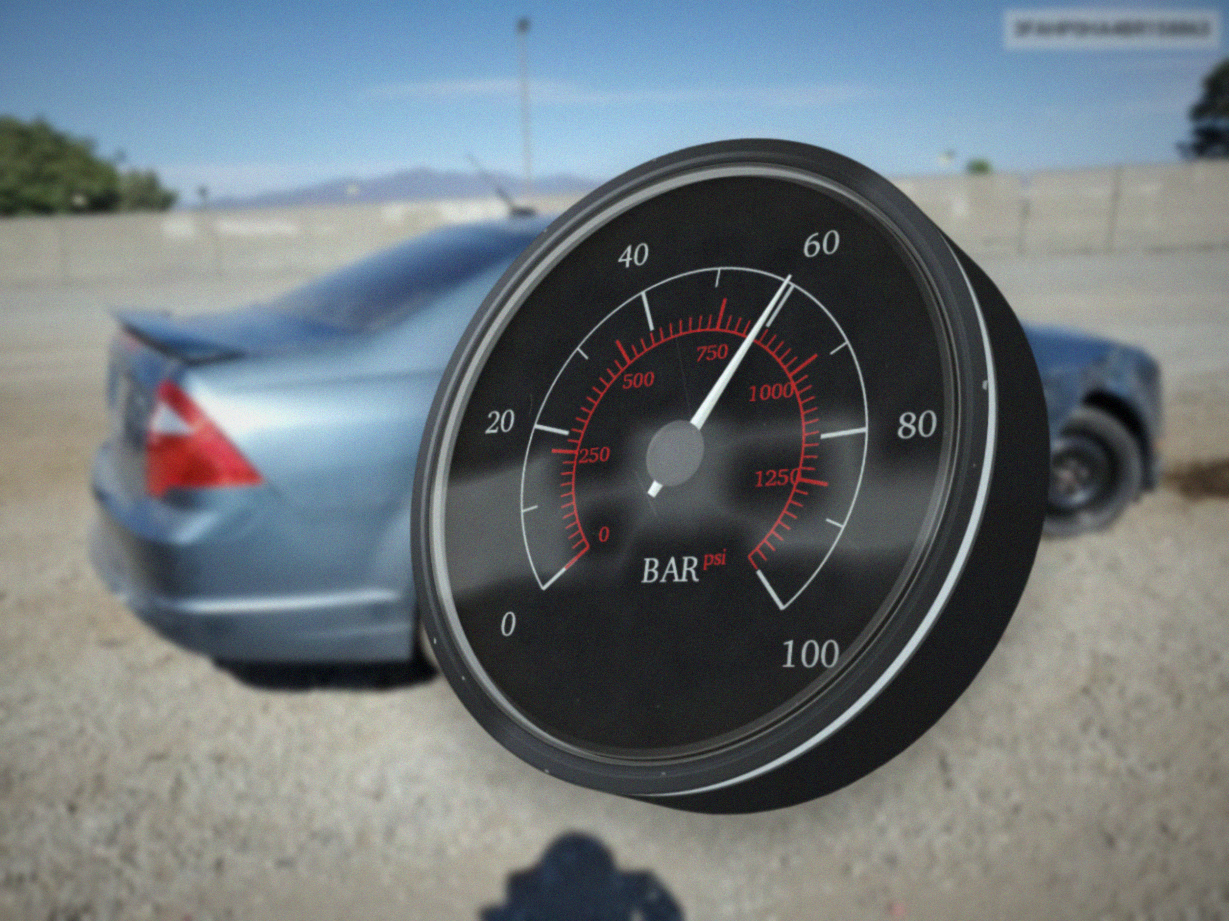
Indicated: 60; bar
